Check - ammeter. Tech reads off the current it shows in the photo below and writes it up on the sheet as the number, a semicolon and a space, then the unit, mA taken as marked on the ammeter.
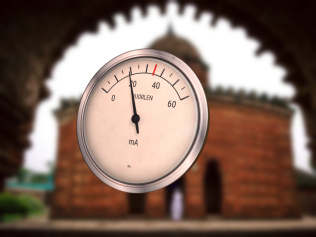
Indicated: 20; mA
